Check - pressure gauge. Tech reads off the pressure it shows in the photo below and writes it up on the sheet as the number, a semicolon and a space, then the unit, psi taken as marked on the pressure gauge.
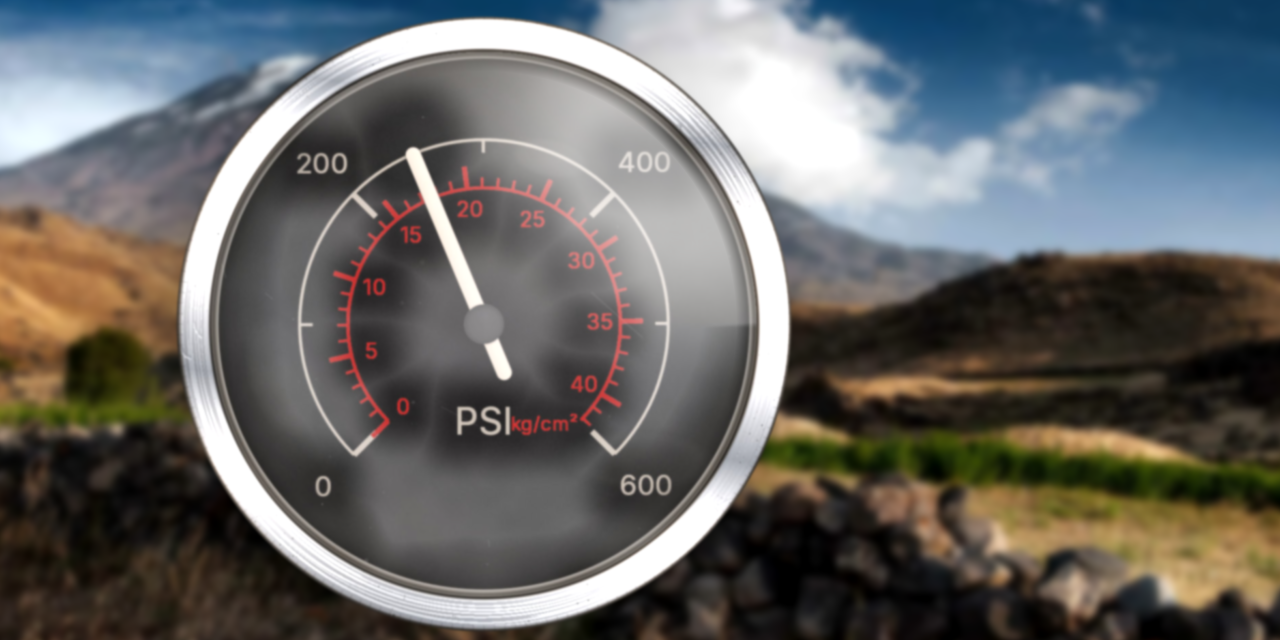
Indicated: 250; psi
